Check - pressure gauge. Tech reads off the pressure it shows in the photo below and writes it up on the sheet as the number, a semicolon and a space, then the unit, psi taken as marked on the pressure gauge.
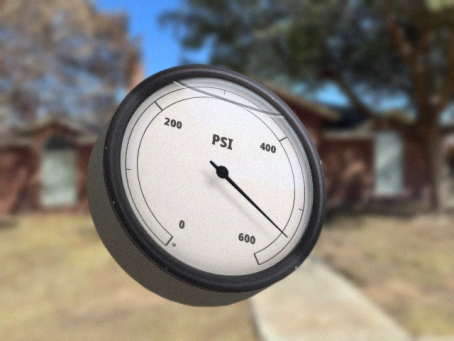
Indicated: 550; psi
